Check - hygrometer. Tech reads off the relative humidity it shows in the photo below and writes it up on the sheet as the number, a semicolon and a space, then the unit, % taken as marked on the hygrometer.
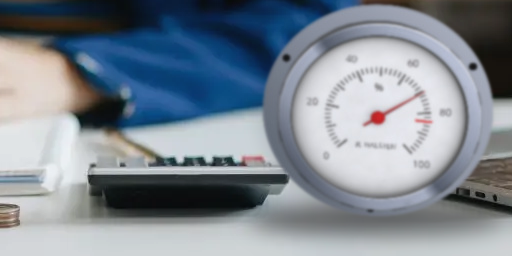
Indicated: 70; %
